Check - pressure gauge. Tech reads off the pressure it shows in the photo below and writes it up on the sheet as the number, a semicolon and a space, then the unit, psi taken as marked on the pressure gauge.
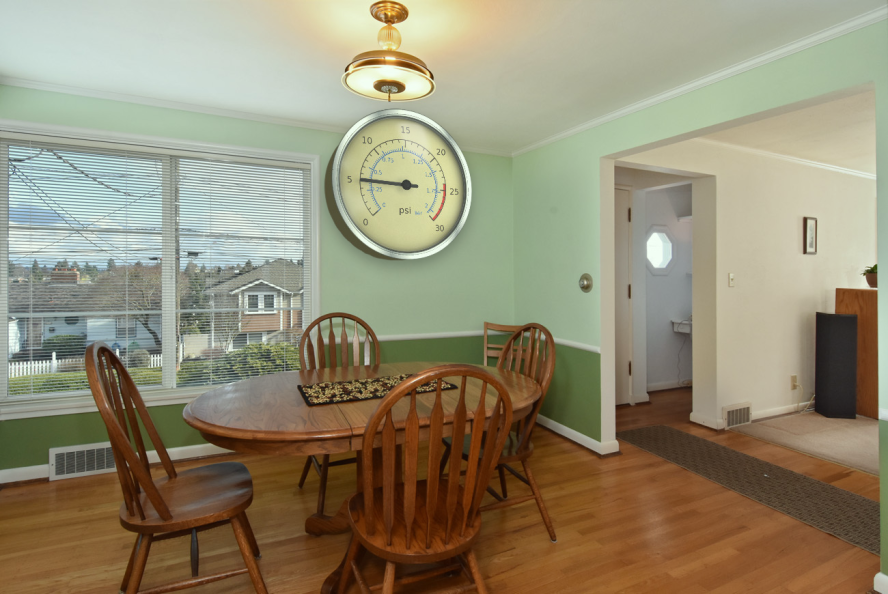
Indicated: 5; psi
